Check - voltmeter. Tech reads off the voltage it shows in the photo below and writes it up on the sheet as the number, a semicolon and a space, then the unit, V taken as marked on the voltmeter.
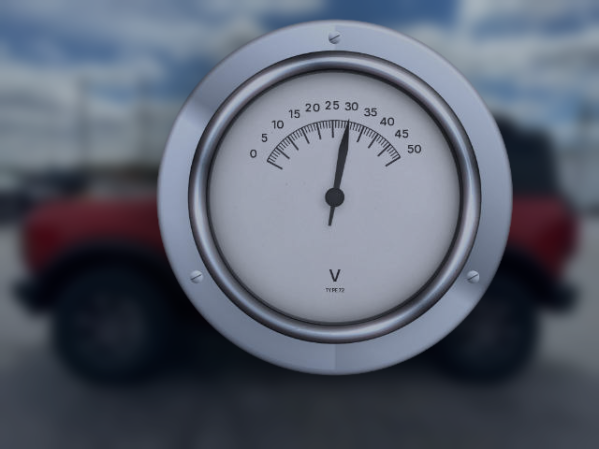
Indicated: 30; V
